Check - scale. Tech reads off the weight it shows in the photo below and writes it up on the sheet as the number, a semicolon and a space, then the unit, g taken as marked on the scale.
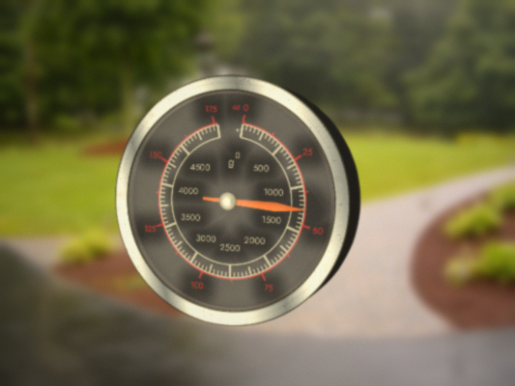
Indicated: 1250; g
